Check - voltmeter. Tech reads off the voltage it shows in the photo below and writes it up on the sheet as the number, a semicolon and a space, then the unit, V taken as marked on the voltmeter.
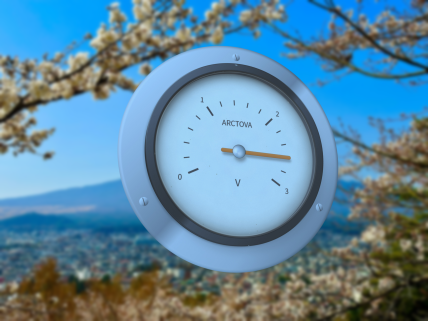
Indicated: 2.6; V
